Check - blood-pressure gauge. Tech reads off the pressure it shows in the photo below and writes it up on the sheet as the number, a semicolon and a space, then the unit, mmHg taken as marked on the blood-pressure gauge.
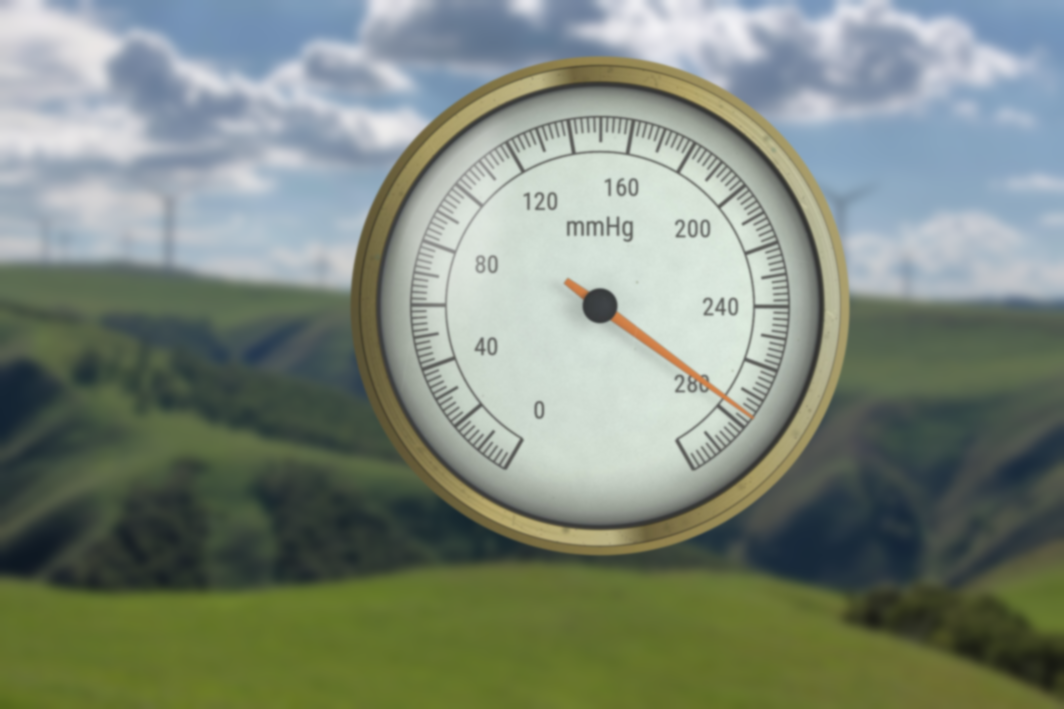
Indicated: 276; mmHg
